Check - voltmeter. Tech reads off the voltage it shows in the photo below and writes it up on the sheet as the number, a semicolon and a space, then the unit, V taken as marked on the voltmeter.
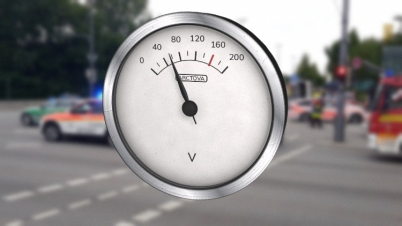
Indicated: 60; V
